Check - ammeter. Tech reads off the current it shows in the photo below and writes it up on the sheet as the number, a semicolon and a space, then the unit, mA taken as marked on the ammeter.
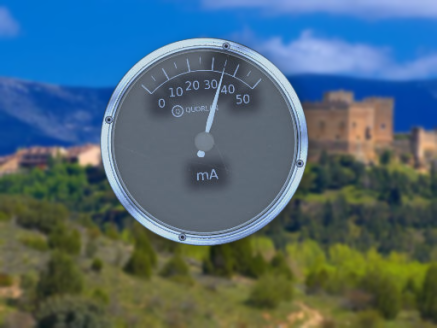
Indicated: 35; mA
